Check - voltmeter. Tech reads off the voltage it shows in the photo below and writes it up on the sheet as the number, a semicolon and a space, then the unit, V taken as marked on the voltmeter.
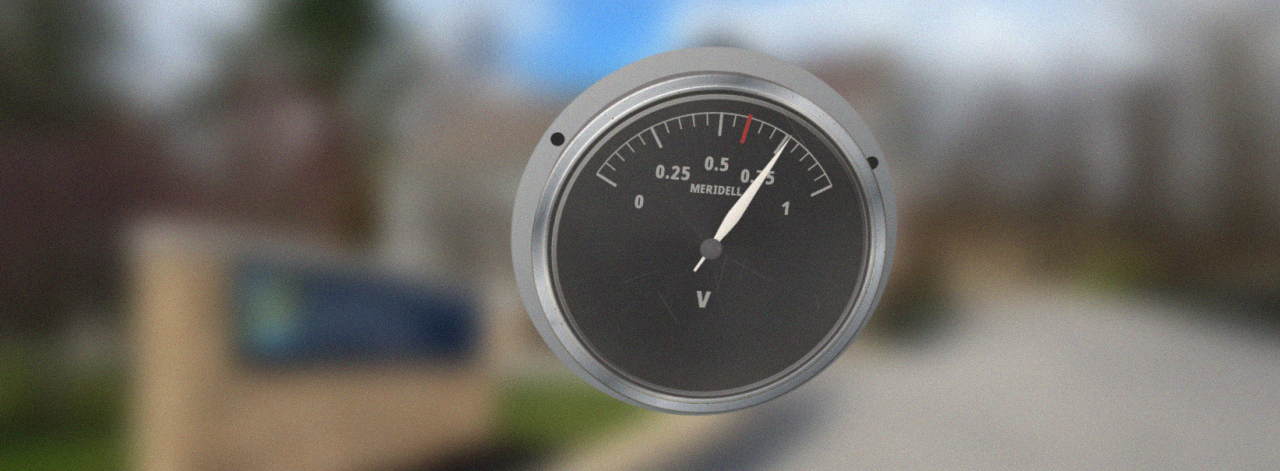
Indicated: 0.75; V
